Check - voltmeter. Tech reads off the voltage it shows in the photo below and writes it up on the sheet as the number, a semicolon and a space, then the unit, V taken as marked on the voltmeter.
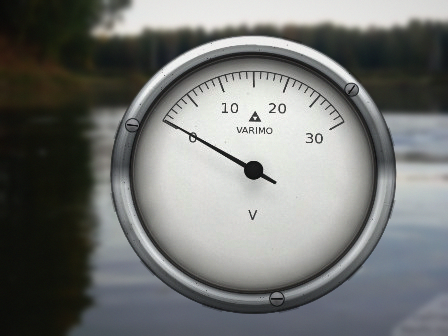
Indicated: 0; V
